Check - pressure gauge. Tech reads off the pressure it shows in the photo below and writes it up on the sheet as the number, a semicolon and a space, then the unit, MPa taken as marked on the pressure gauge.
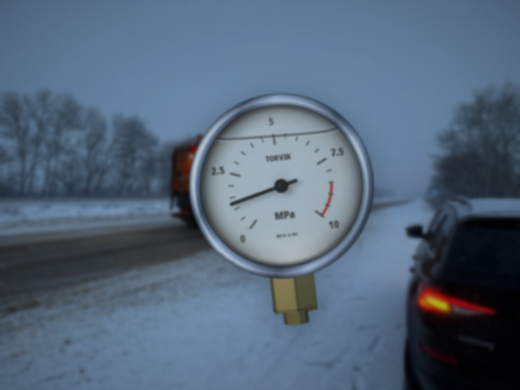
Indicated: 1.25; MPa
